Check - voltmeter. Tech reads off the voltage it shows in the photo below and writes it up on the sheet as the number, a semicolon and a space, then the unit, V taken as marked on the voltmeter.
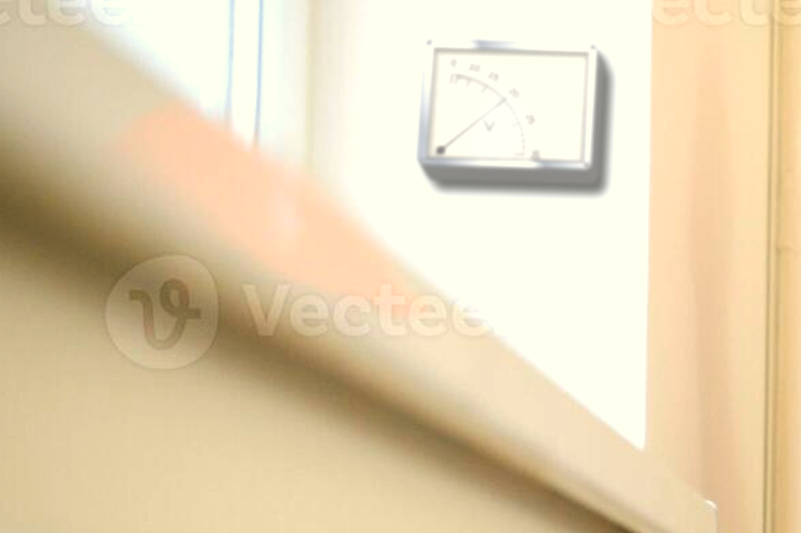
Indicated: 20; V
